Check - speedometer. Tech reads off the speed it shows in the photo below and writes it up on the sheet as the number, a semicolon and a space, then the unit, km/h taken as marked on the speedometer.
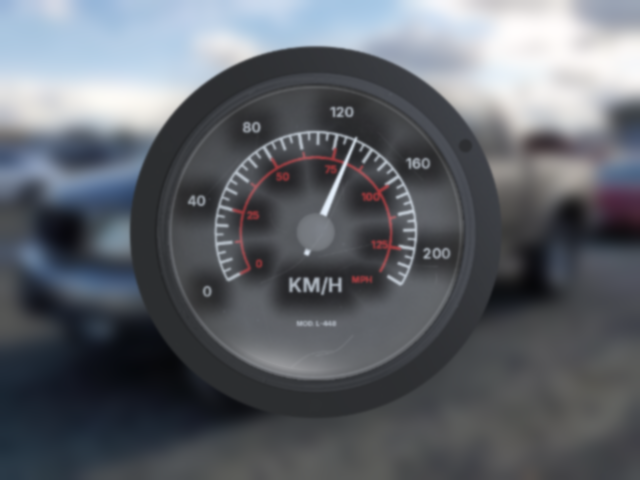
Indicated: 130; km/h
